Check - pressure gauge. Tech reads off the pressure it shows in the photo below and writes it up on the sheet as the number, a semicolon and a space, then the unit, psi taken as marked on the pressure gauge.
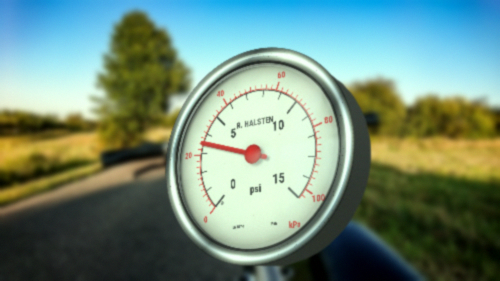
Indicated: 3.5; psi
